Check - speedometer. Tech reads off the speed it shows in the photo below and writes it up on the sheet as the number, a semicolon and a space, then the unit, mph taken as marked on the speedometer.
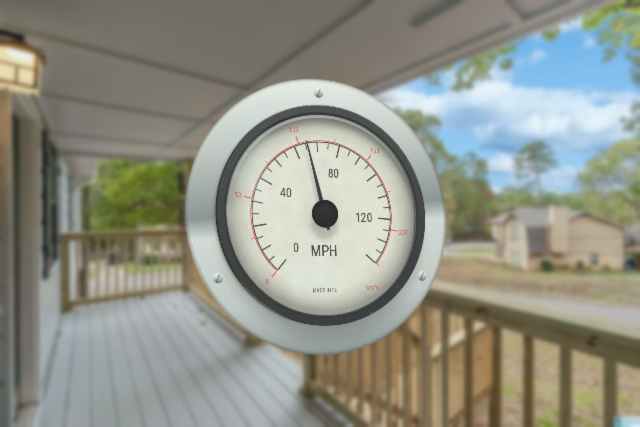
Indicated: 65; mph
